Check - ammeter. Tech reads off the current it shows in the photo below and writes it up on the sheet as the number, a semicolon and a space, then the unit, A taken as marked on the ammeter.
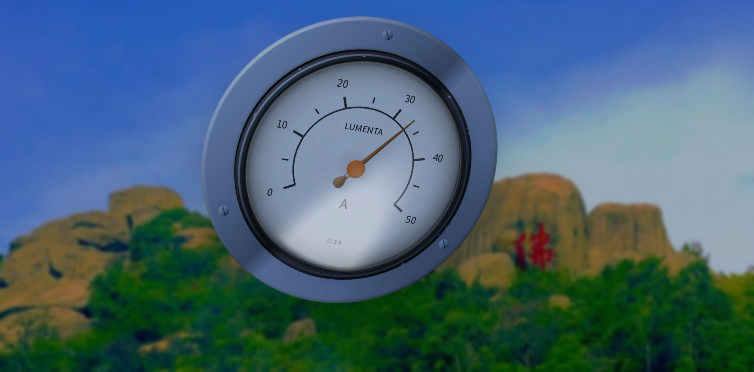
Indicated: 32.5; A
